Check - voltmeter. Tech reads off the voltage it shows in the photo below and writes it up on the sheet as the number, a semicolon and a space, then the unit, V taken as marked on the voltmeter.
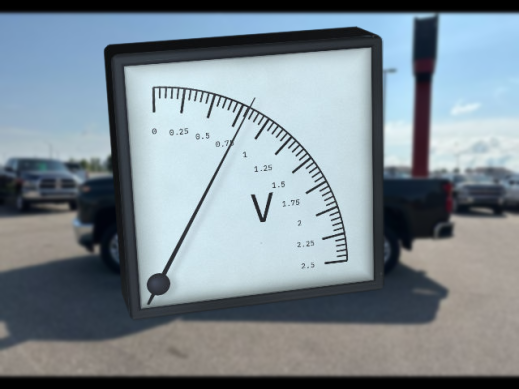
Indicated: 0.8; V
